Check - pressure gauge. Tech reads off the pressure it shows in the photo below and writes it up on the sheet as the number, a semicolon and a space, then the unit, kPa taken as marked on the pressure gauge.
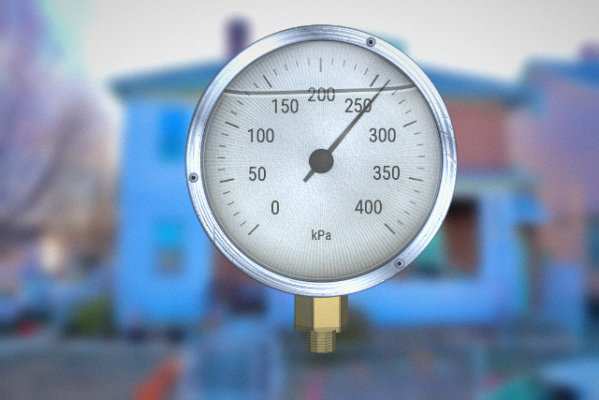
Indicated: 260; kPa
